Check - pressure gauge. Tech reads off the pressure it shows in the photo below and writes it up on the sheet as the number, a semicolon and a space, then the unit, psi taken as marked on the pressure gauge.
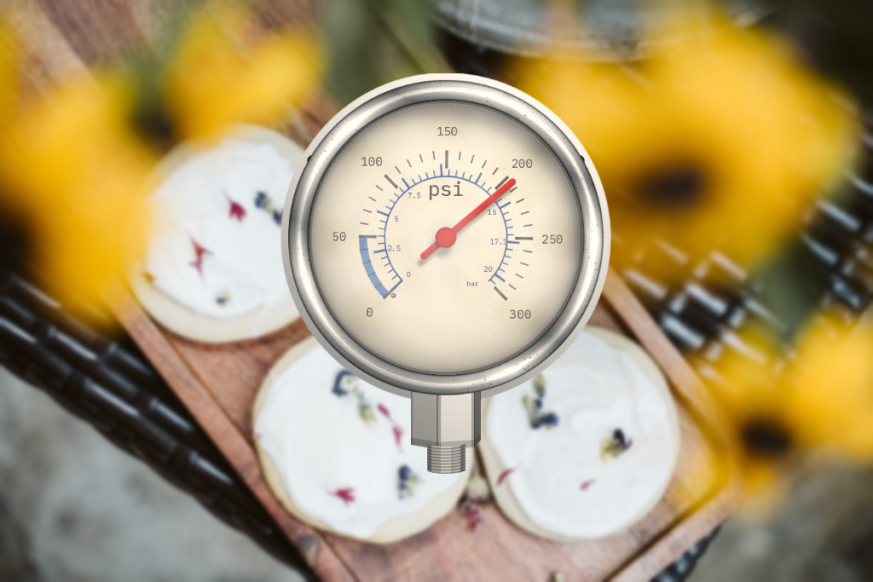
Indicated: 205; psi
